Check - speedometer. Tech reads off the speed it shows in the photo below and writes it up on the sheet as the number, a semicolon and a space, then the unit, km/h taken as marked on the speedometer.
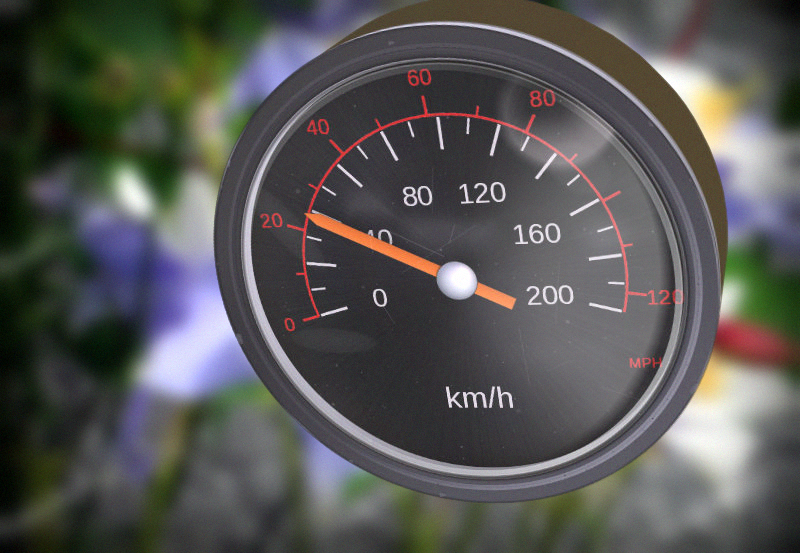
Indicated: 40; km/h
